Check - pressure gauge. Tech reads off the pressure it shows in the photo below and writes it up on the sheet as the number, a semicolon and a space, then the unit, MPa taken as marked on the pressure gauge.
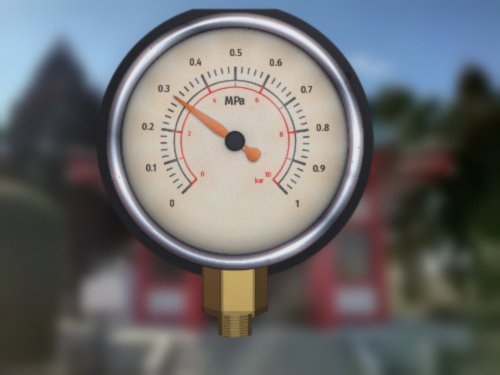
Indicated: 0.3; MPa
